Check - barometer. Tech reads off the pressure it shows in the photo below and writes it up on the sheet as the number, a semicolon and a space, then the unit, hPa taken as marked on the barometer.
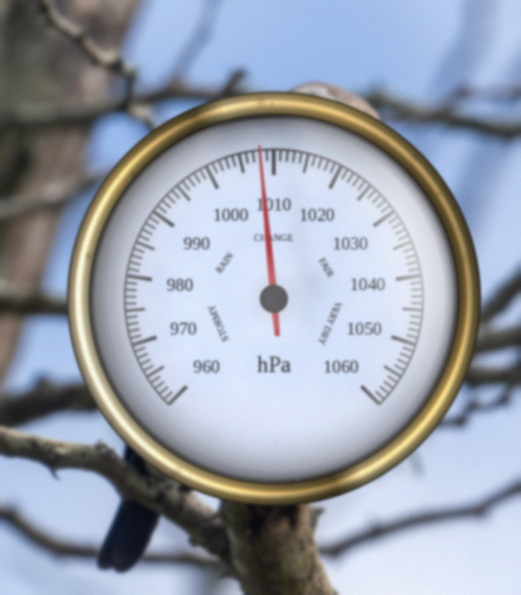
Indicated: 1008; hPa
